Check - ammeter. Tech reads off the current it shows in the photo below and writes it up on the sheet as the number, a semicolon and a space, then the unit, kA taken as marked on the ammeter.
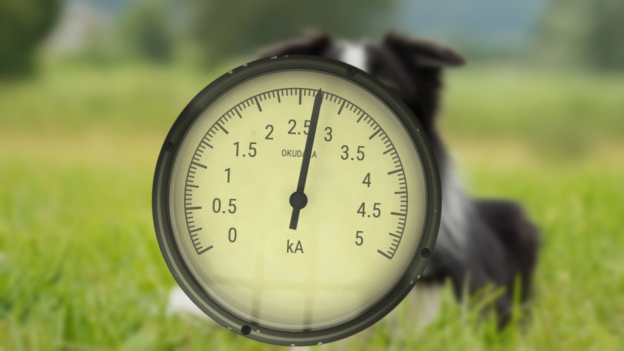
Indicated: 2.7; kA
